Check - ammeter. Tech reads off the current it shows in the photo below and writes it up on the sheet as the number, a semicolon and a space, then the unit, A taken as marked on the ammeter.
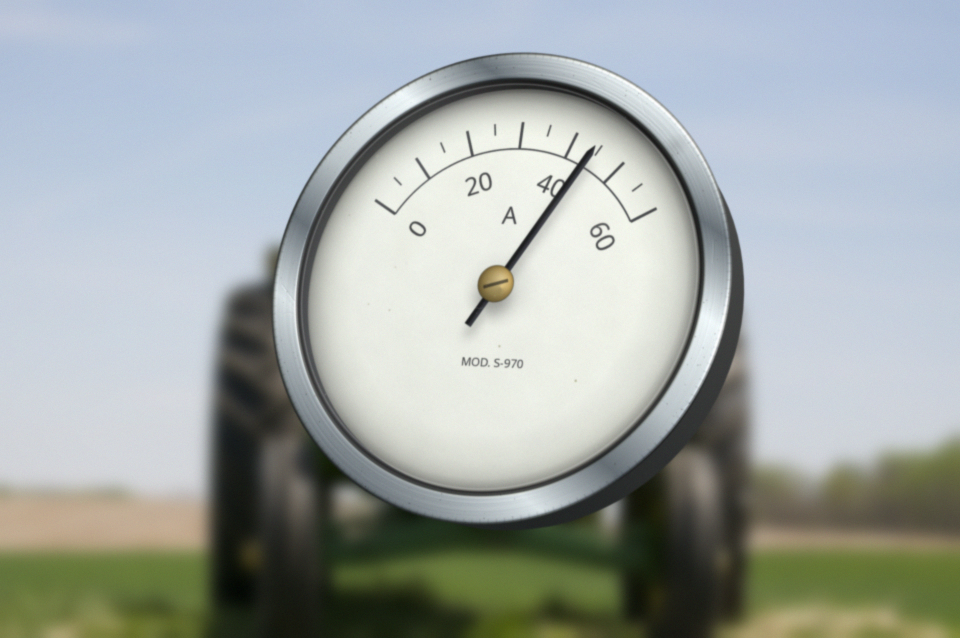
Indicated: 45; A
